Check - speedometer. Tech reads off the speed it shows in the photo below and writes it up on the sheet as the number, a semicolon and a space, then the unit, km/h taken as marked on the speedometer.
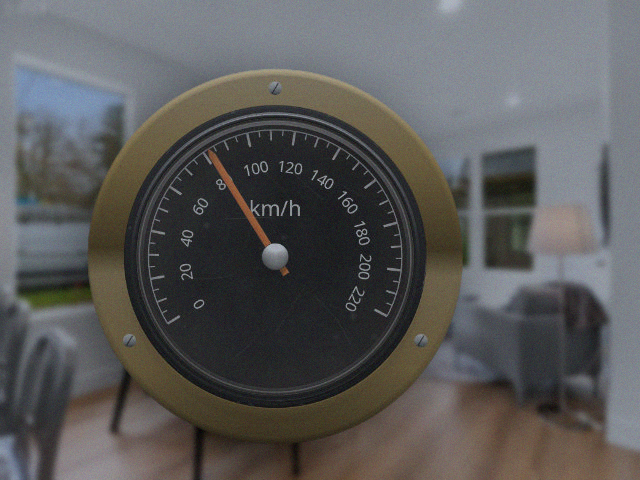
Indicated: 82.5; km/h
